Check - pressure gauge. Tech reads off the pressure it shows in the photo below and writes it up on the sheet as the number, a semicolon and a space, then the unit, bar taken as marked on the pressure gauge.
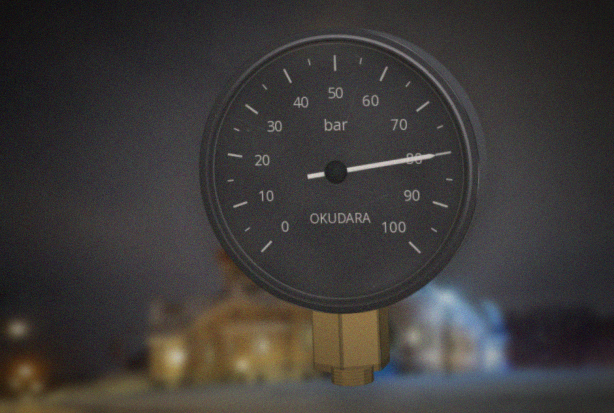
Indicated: 80; bar
